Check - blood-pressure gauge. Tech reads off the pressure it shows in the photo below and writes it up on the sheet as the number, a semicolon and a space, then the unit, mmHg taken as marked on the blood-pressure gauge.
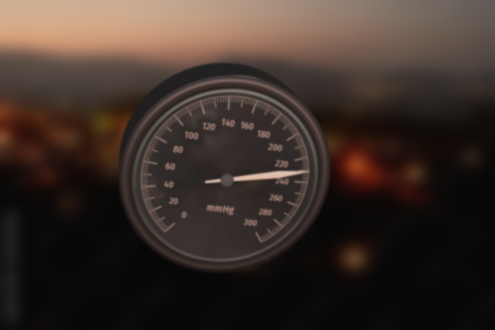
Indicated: 230; mmHg
